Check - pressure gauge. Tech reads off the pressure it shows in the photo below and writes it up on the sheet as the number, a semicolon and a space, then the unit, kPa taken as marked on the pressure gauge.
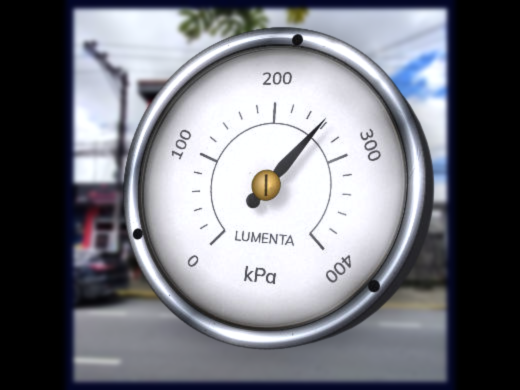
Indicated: 260; kPa
